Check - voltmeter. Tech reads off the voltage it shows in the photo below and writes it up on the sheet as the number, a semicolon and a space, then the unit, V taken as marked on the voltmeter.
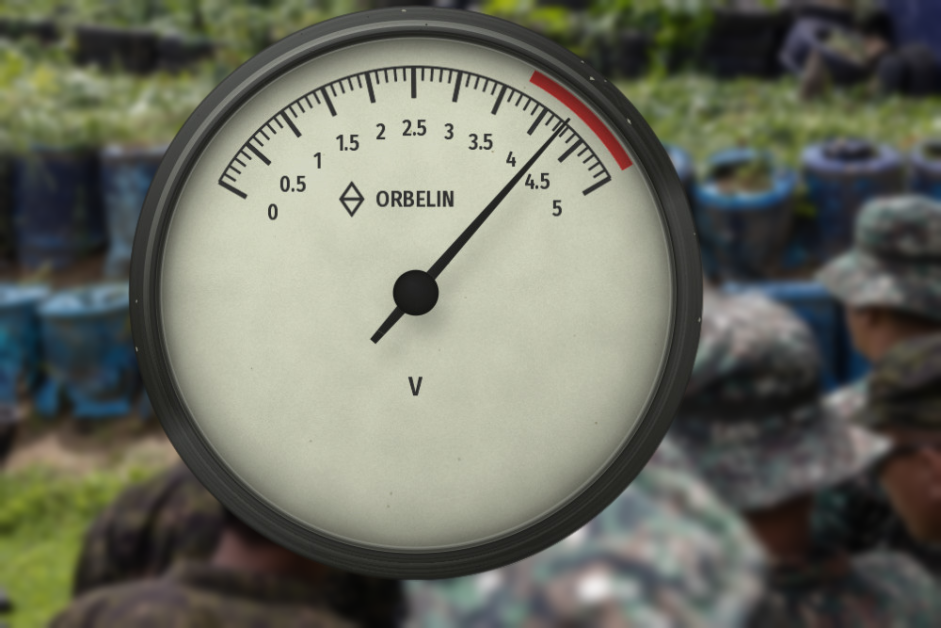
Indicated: 4.25; V
